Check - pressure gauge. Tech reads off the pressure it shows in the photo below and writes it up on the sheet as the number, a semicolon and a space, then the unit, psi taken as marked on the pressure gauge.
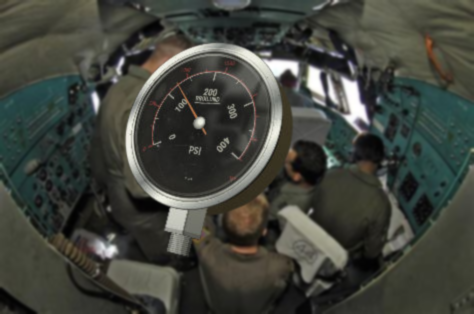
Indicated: 125; psi
